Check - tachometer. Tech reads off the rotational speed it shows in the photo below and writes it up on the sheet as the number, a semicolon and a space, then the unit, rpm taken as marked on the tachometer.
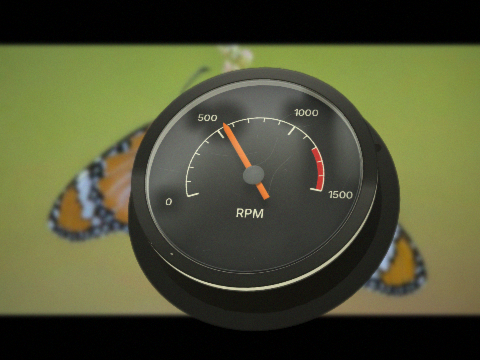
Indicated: 550; rpm
